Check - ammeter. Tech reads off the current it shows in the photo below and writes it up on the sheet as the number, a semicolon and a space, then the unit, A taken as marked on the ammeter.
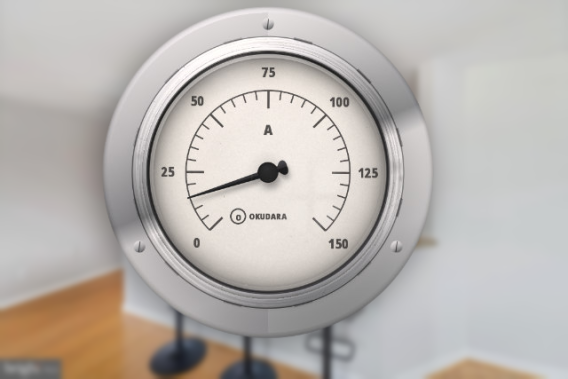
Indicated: 15; A
